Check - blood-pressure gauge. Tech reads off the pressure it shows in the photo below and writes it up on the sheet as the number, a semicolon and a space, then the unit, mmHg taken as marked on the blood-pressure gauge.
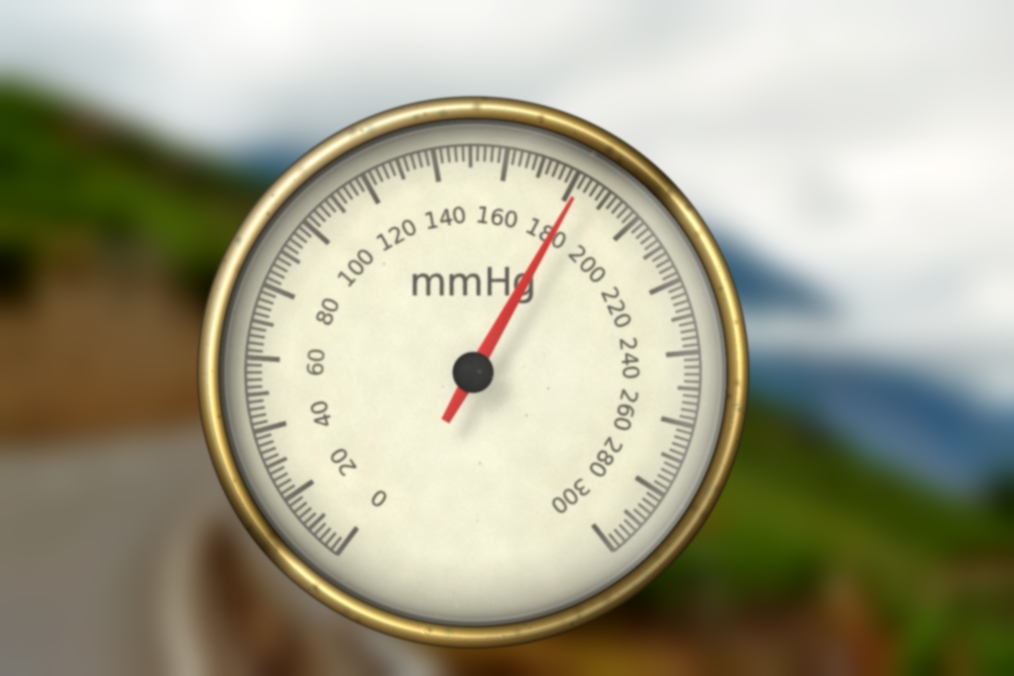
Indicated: 182; mmHg
